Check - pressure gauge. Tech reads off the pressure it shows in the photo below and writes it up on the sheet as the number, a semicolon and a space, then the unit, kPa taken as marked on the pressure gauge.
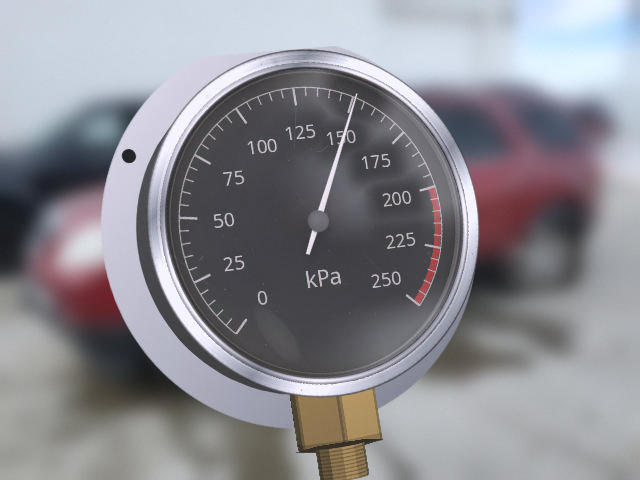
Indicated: 150; kPa
